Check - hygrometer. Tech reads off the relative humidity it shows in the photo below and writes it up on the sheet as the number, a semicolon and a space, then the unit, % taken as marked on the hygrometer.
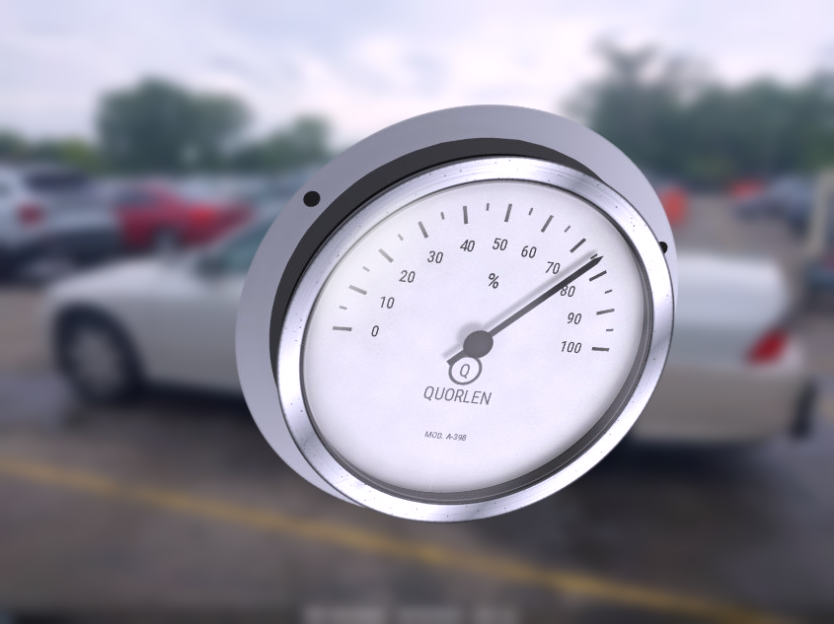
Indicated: 75; %
